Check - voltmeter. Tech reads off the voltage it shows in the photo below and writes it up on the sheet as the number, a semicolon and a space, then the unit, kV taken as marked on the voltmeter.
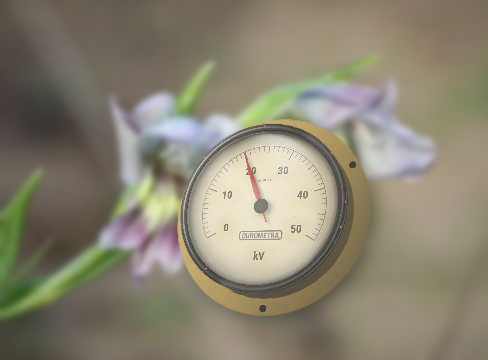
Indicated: 20; kV
